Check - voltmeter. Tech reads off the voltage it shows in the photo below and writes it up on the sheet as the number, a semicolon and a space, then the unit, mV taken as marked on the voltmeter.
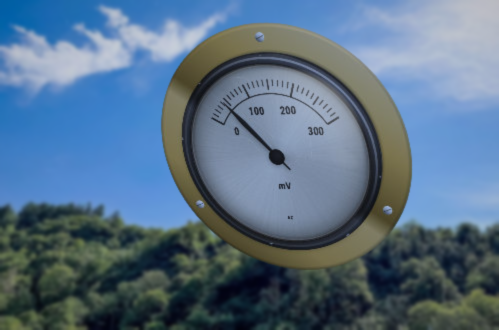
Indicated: 50; mV
